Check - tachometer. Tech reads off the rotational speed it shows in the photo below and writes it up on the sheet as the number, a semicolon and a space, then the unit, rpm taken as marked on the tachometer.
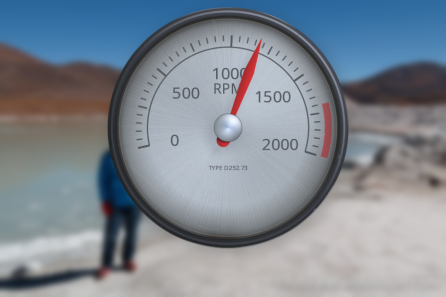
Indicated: 1175; rpm
